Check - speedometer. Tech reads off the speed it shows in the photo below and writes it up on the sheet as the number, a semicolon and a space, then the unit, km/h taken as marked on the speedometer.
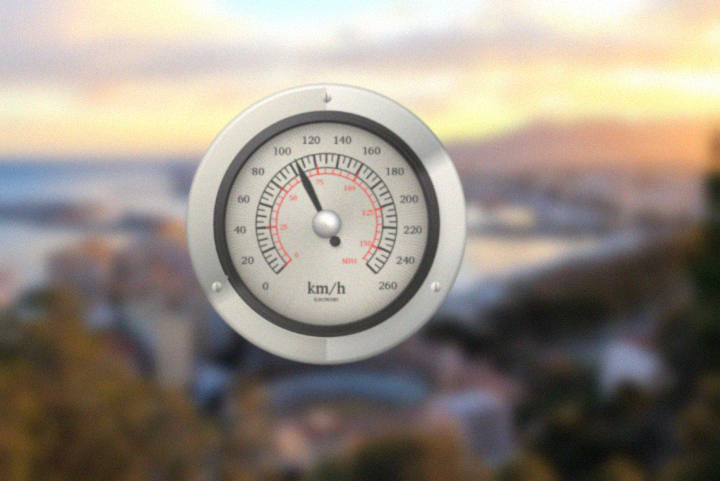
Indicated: 105; km/h
